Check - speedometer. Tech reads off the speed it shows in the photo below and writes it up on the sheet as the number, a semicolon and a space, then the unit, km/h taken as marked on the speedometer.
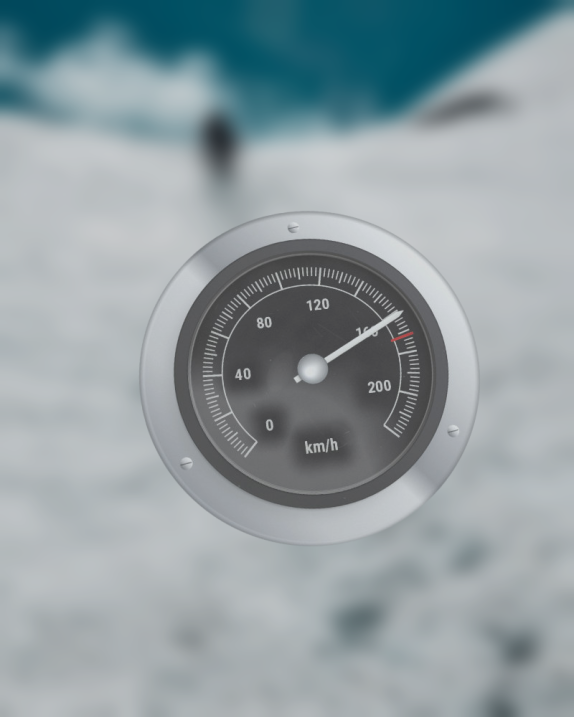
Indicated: 162; km/h
